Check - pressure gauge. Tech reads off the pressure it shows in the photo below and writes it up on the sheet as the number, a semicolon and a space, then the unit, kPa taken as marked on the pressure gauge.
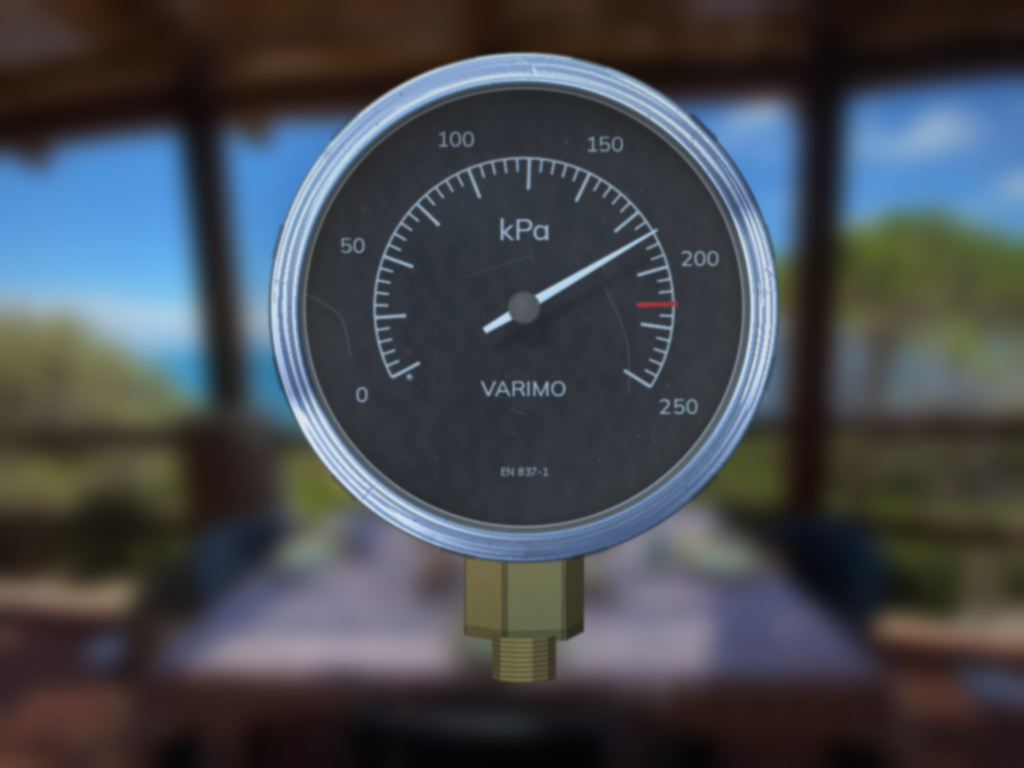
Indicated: 185; kPa
